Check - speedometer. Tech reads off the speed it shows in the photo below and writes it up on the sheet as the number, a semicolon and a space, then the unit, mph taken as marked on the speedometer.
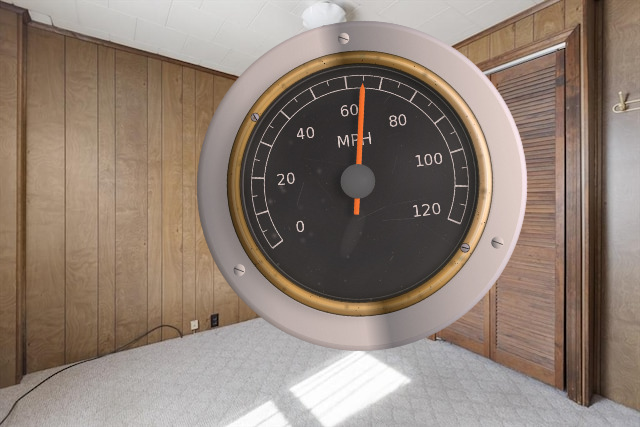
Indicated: 65; mph
